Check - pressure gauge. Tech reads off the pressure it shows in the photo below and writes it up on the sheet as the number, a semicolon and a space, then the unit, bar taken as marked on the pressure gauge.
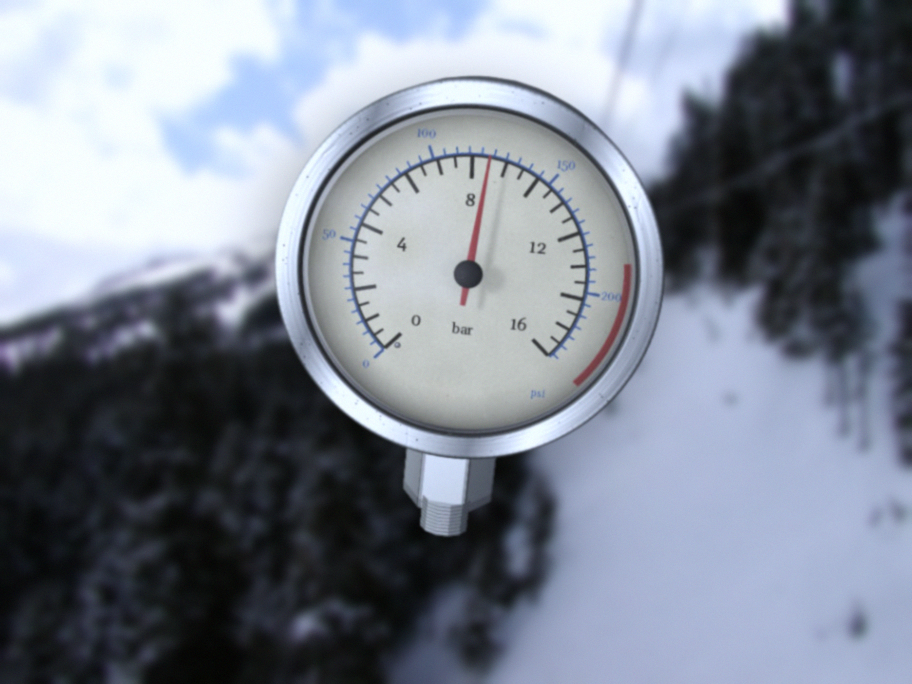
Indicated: 8.5; bar
